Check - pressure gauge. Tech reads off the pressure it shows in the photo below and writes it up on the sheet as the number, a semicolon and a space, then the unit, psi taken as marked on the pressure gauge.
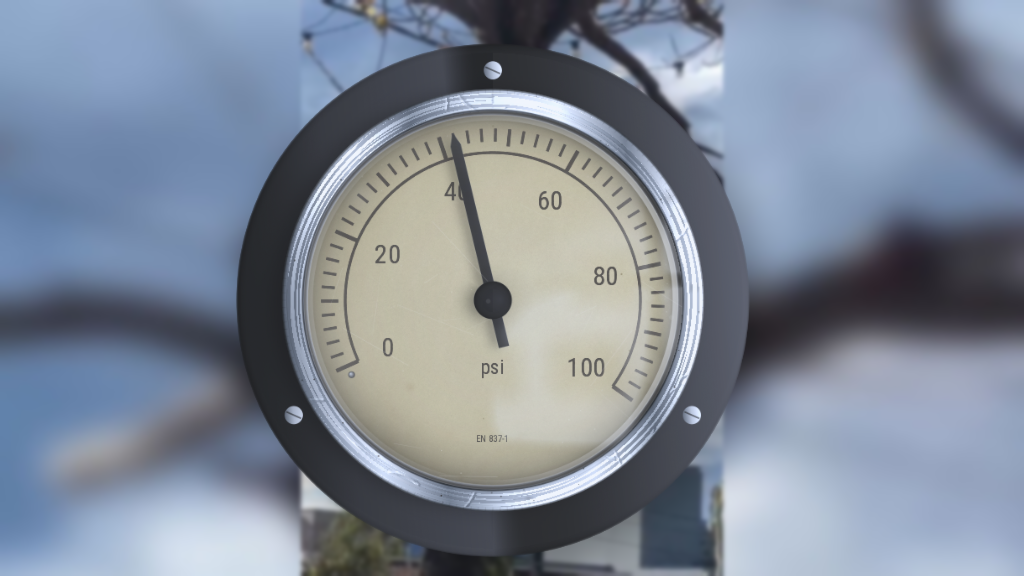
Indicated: 42; psi
